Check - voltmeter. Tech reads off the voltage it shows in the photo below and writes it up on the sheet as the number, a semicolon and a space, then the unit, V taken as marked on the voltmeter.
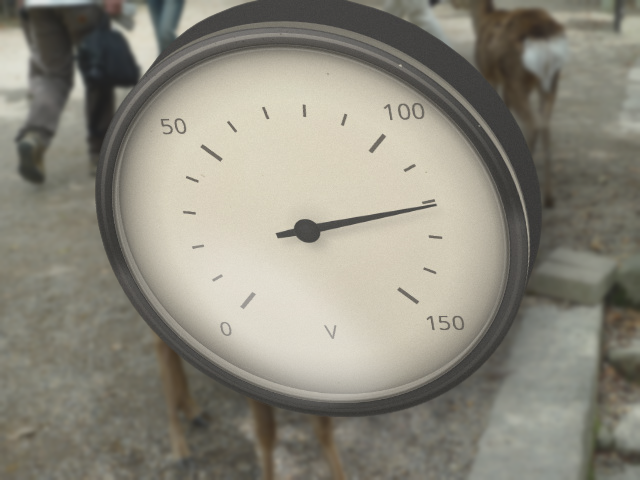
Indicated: 120; V
